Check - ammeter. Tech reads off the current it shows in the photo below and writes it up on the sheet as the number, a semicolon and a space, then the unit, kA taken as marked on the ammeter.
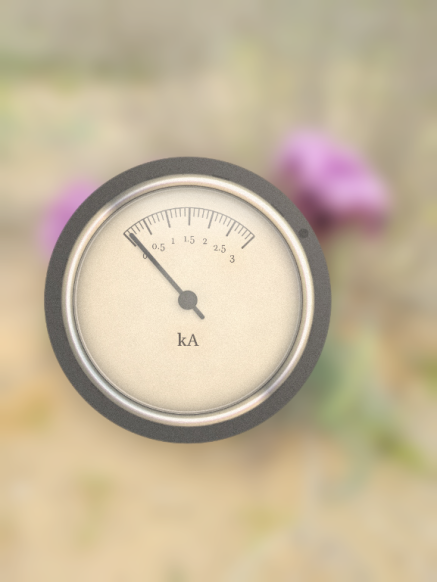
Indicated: 0.1; kA
